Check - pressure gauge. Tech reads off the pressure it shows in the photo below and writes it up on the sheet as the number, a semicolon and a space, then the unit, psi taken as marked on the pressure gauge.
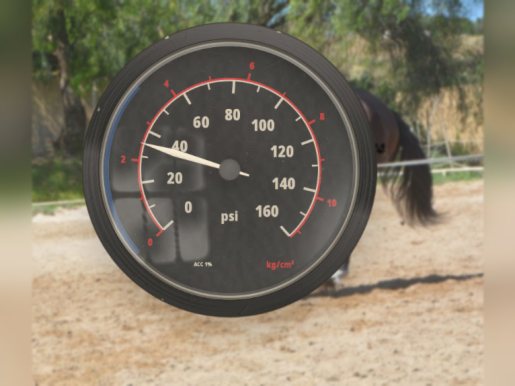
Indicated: 35; psi
